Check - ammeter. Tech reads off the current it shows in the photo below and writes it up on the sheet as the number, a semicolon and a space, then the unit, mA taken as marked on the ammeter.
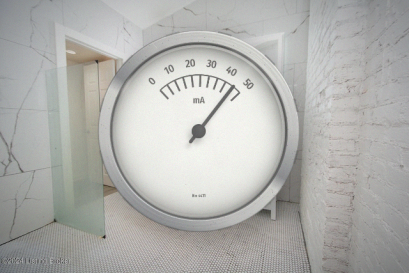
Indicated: 45; mA
